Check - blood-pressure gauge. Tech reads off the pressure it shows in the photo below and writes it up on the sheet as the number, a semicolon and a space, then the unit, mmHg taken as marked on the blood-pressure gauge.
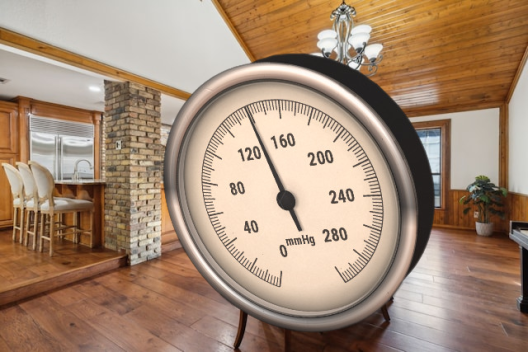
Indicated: 140; mmHg
